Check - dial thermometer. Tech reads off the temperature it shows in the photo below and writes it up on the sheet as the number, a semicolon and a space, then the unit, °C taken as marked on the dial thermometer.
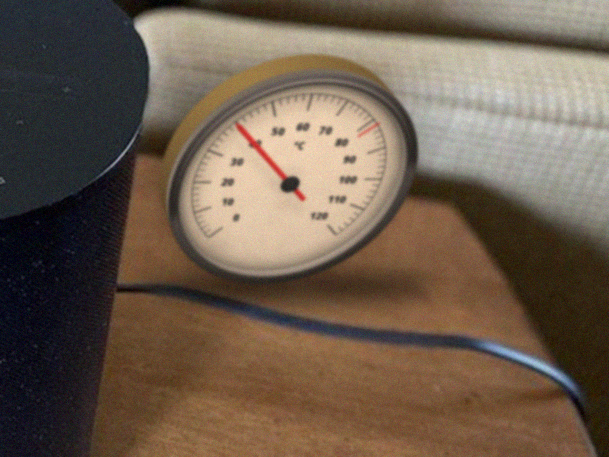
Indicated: 40; °C
